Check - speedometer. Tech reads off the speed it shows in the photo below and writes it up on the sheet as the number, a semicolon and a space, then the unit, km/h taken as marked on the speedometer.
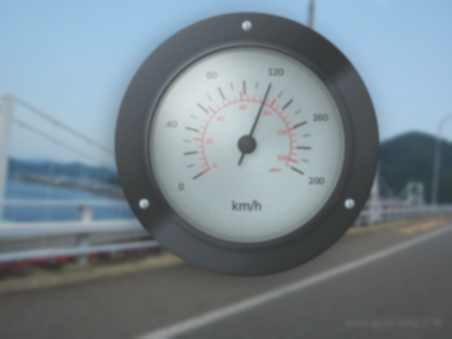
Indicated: 120; km/h
